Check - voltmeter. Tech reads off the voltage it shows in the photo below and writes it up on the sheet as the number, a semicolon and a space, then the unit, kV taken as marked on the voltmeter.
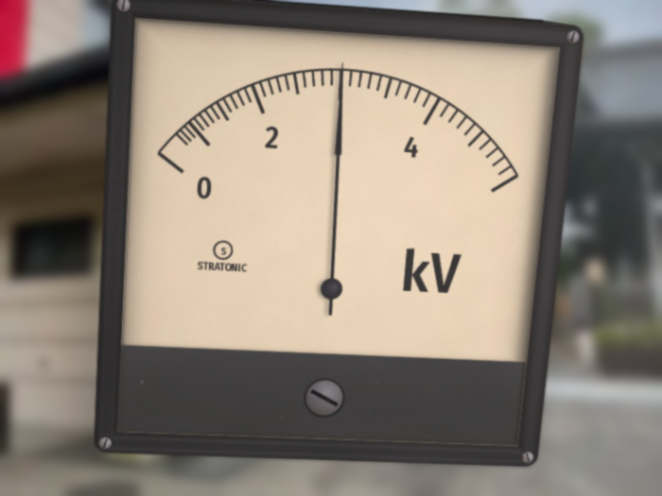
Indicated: 3; kV
